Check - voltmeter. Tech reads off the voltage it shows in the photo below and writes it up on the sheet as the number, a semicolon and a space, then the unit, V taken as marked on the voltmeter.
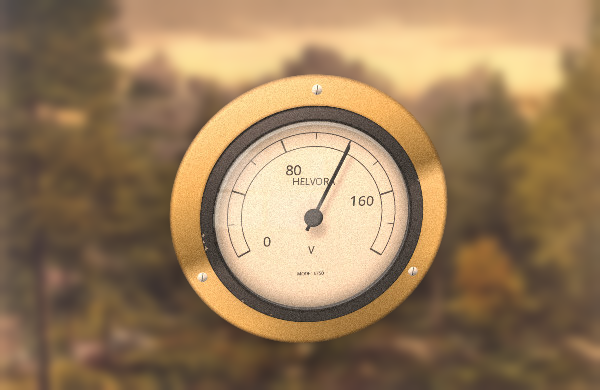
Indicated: 120; V
